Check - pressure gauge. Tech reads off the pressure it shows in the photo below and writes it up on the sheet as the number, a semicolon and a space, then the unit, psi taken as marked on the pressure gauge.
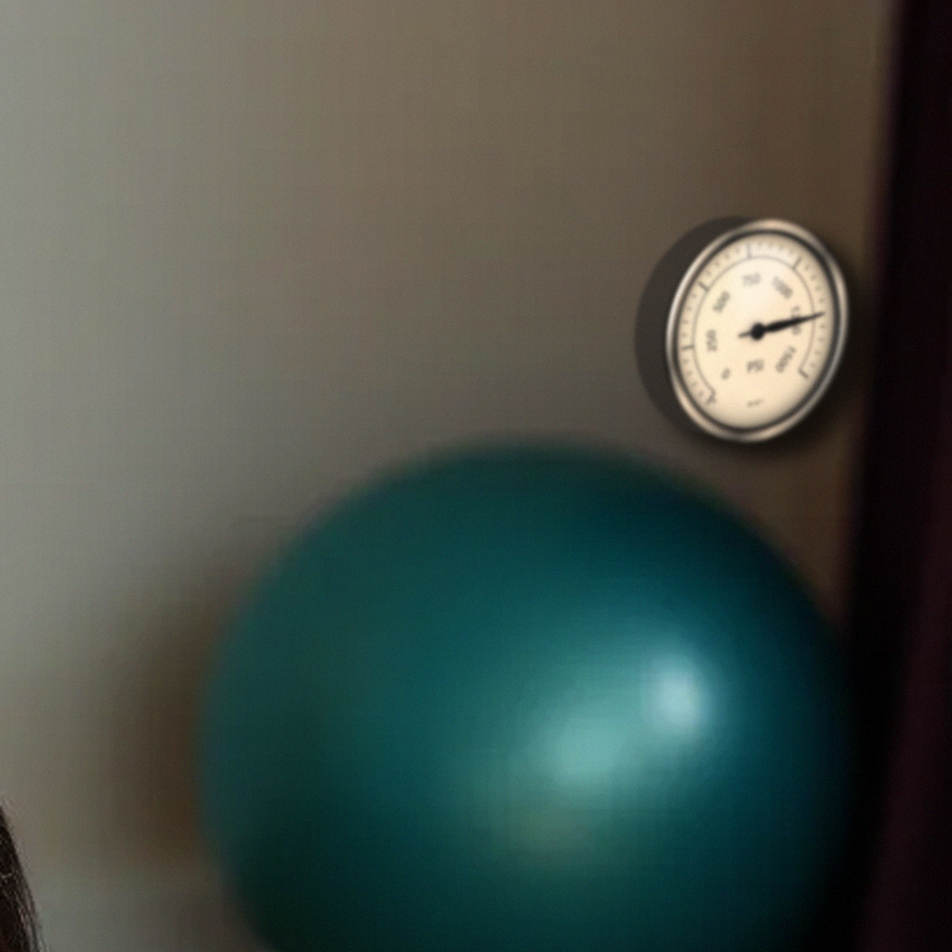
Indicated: 1250; psi
